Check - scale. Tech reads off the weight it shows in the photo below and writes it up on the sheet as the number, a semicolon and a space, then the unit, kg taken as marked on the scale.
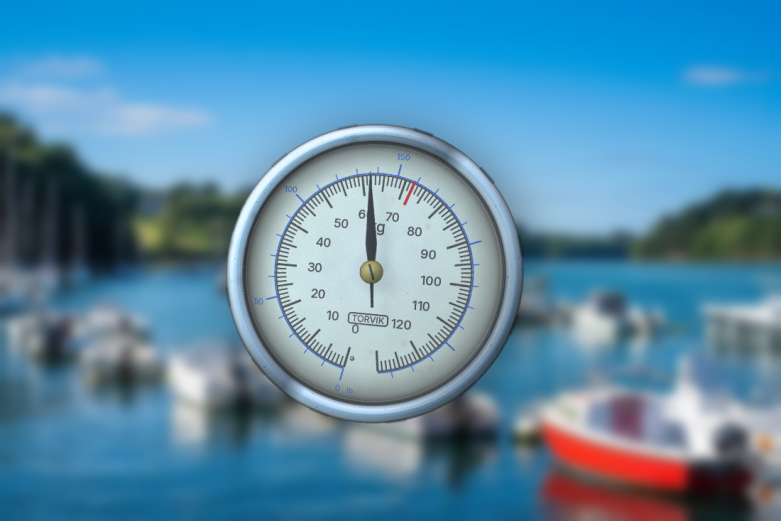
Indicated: 62; kg
